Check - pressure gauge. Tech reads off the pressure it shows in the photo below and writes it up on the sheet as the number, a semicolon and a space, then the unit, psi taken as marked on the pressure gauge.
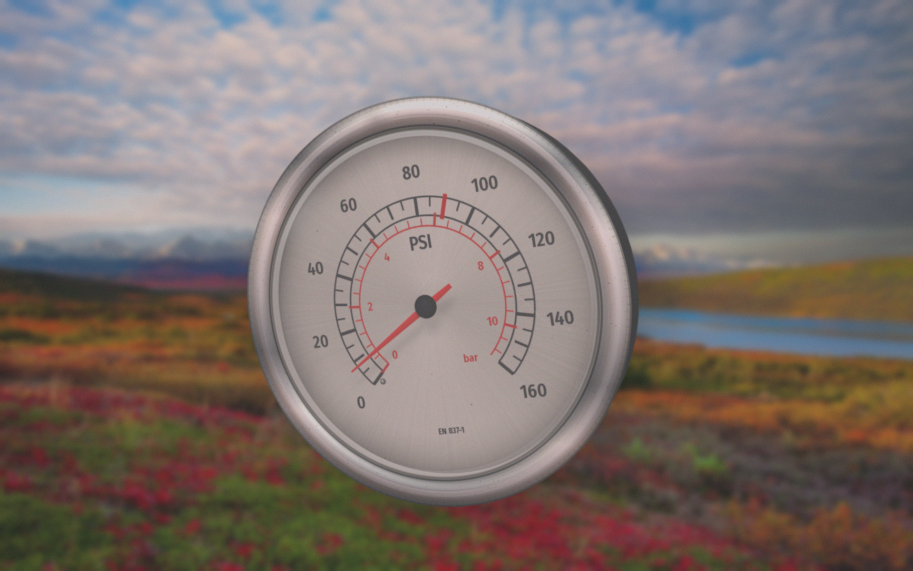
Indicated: 7.5; psi
